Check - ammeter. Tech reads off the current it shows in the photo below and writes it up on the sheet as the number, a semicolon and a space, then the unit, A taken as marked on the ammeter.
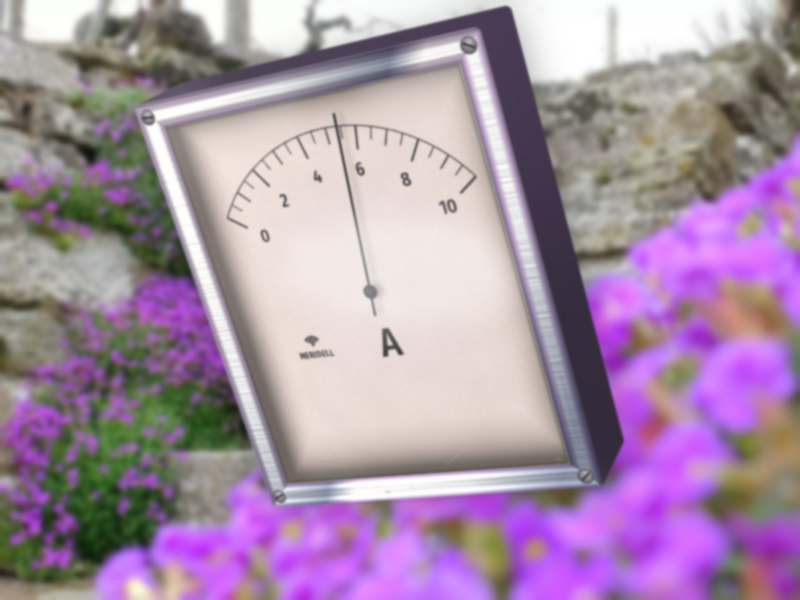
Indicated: 5.5; A
